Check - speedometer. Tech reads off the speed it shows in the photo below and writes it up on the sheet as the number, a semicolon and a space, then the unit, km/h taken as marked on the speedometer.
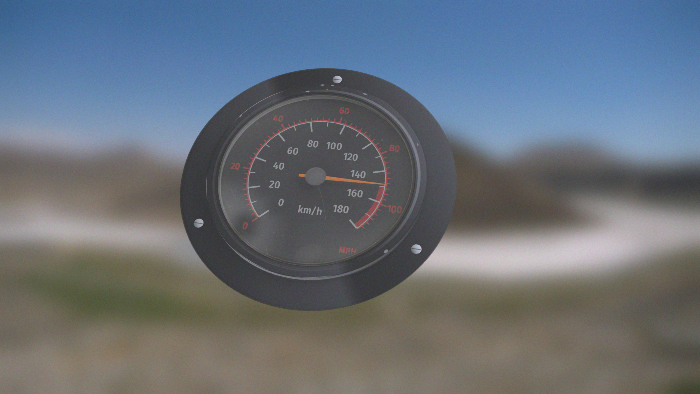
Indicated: 150; km/h
